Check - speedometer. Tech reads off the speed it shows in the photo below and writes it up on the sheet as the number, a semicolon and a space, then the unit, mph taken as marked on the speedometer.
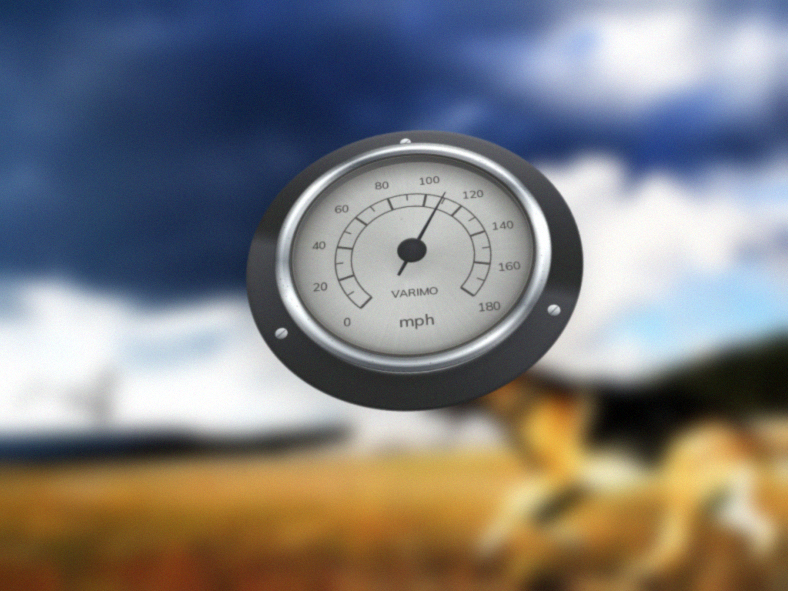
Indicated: 110; mph
